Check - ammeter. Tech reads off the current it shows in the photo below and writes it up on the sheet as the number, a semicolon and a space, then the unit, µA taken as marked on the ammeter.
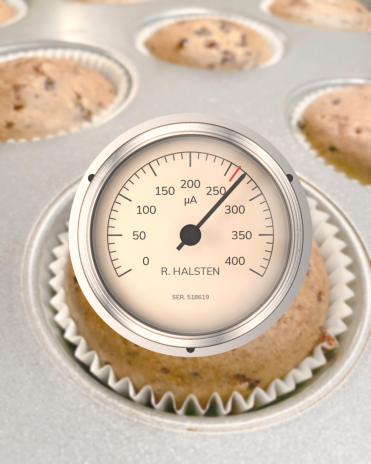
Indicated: 270; µA
